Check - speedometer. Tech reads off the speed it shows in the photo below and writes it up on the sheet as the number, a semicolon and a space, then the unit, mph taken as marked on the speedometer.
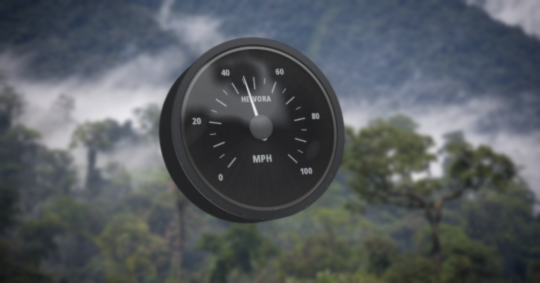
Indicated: 45; mph
